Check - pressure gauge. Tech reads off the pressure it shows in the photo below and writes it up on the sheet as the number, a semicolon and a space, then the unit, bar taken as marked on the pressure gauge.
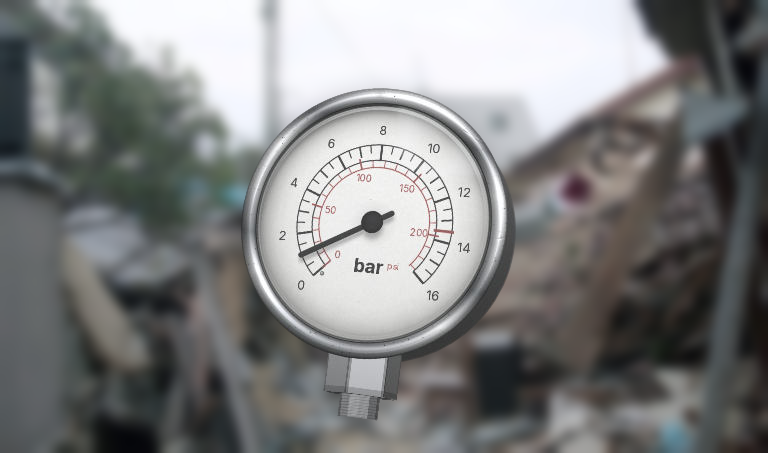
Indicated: 1; bar
